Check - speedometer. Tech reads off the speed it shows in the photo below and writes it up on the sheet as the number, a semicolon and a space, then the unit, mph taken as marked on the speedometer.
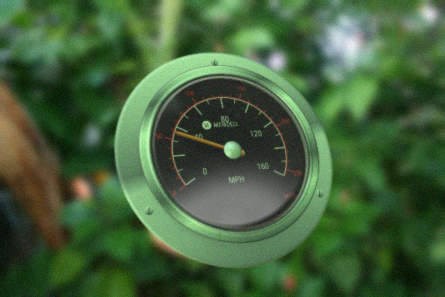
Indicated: 35; mph
